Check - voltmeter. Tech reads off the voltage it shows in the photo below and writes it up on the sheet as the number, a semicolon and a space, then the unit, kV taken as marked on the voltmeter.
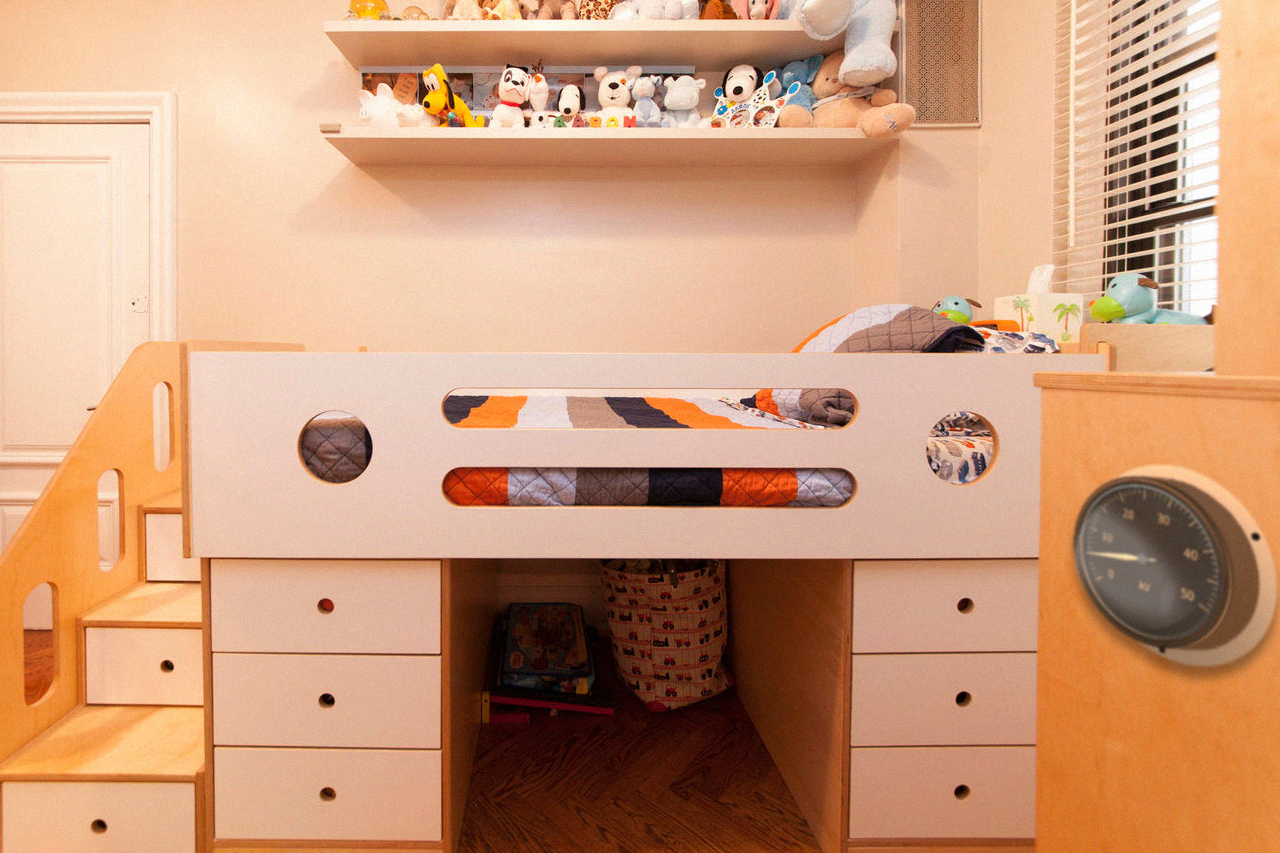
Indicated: 5; kV
